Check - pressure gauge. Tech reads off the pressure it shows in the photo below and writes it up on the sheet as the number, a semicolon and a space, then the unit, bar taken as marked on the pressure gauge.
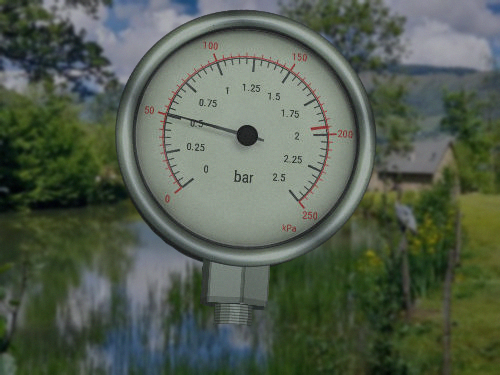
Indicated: 0.5; bar
